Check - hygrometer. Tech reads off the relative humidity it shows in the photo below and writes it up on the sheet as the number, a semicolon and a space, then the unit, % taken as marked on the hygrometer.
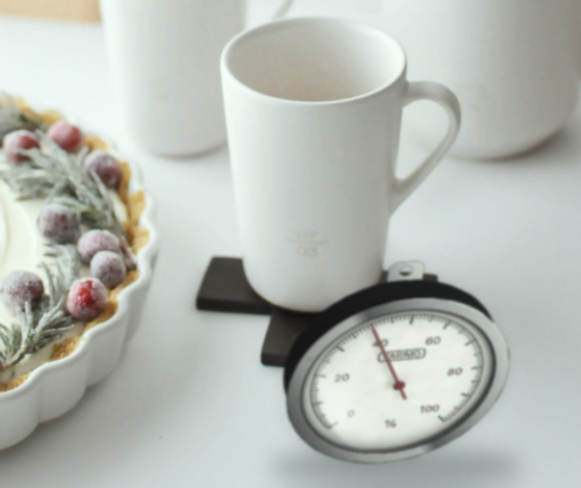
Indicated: 40; %
